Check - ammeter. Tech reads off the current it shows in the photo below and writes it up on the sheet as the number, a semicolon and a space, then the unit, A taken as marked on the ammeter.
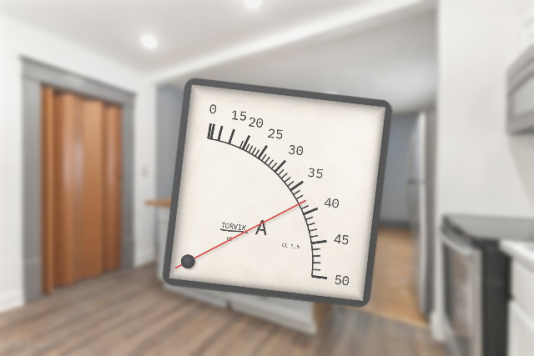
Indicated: 38; A
